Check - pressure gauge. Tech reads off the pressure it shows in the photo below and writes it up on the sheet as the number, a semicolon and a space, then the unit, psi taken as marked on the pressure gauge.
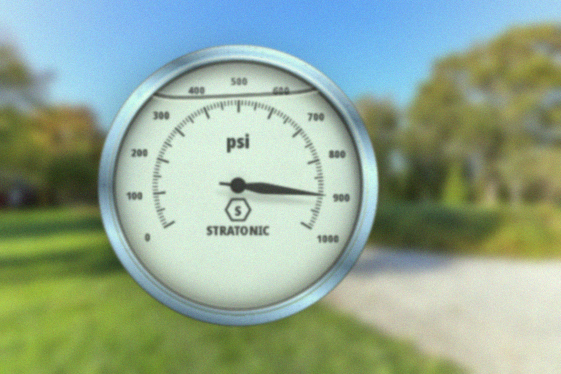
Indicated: 900; psi
